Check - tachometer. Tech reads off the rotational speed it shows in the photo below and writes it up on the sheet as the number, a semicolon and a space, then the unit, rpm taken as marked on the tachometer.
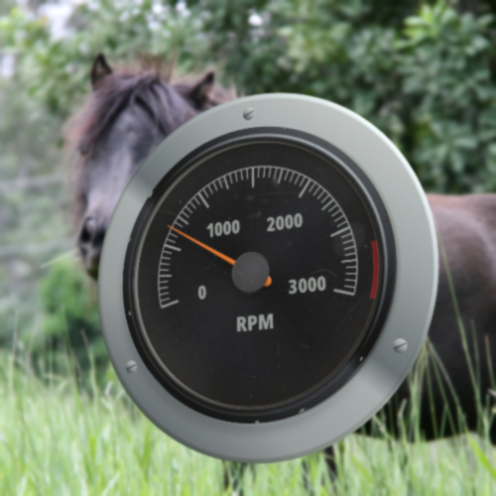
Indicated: 650; rpm
